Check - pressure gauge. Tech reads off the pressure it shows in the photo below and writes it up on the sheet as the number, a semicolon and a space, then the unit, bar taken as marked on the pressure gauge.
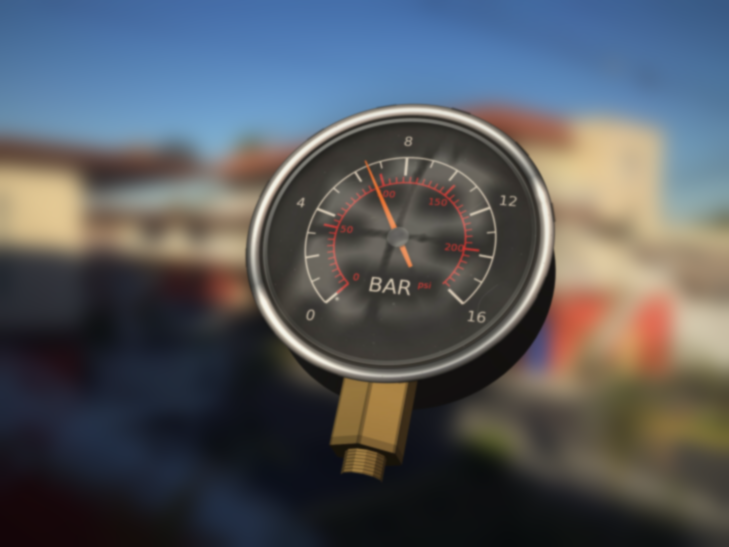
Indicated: 6.5; bar
